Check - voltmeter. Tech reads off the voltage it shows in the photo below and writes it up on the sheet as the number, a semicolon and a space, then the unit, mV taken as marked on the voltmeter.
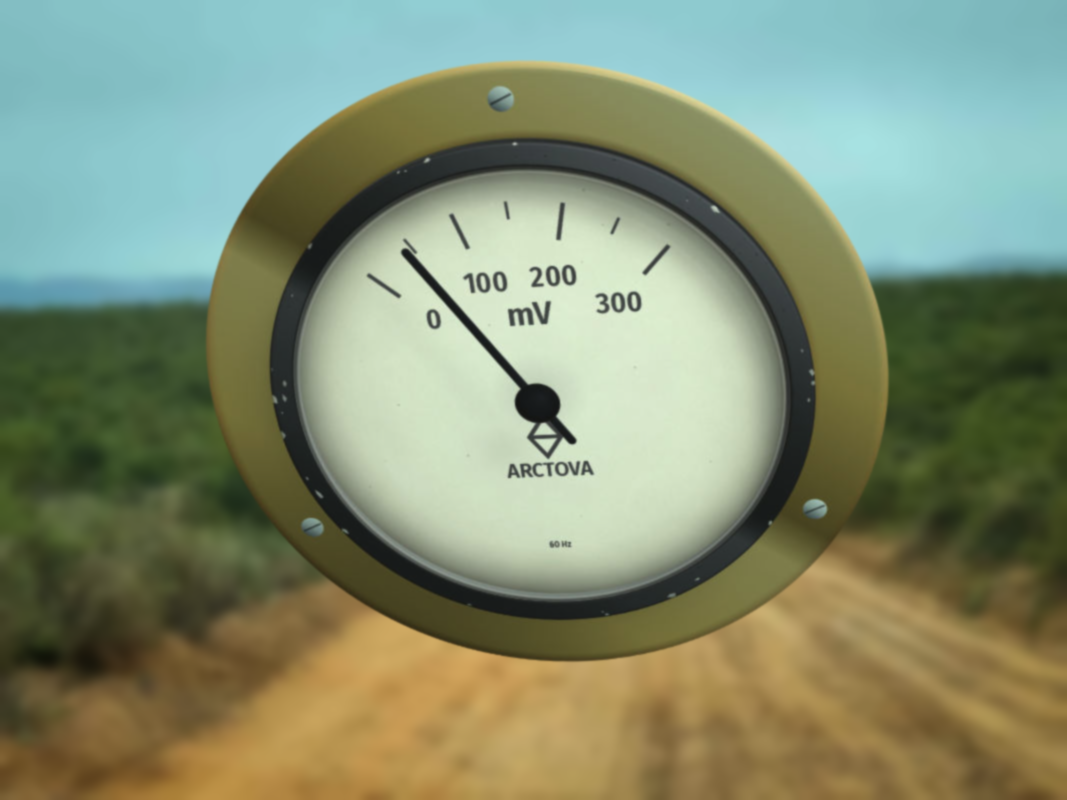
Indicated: 50; mV
